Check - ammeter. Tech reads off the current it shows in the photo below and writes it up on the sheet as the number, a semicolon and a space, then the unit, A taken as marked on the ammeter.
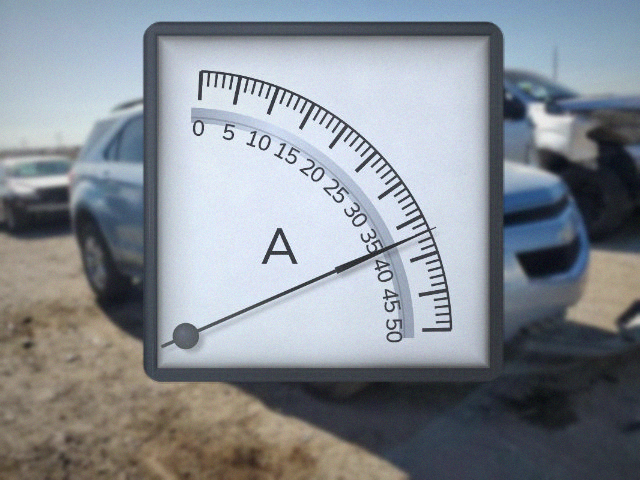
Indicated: 37; A
